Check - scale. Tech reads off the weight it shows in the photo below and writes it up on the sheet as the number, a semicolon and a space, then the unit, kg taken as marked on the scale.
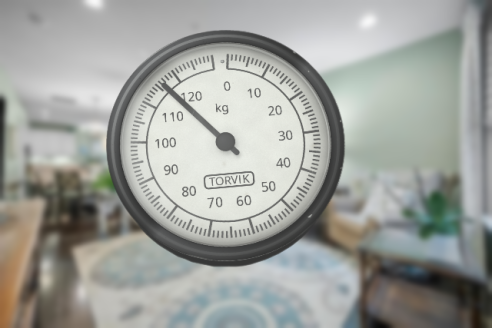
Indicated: 116; kg
